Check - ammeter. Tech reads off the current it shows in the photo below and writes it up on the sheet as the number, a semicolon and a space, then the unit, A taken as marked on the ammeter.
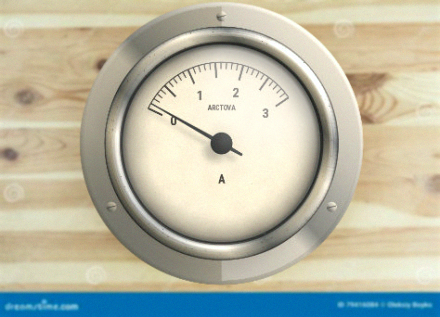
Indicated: 0.1; A
